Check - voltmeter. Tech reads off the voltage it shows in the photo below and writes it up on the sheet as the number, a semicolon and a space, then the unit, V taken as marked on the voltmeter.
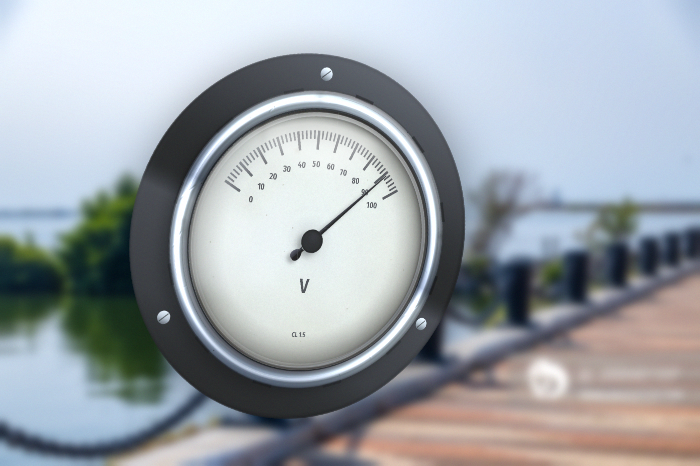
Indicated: 90; V
